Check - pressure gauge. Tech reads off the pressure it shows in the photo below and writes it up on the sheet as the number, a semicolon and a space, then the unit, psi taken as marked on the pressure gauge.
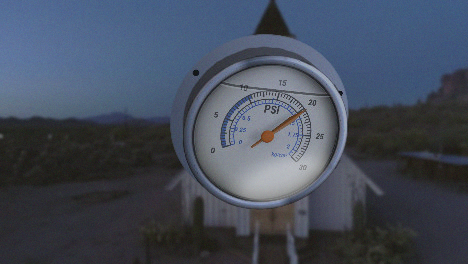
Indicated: 20; psi
